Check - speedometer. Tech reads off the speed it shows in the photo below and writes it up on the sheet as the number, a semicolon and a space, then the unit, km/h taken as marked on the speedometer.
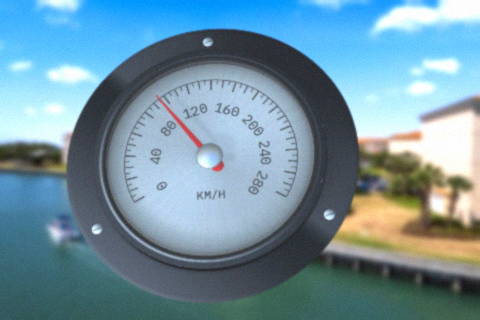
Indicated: 95; km/h
